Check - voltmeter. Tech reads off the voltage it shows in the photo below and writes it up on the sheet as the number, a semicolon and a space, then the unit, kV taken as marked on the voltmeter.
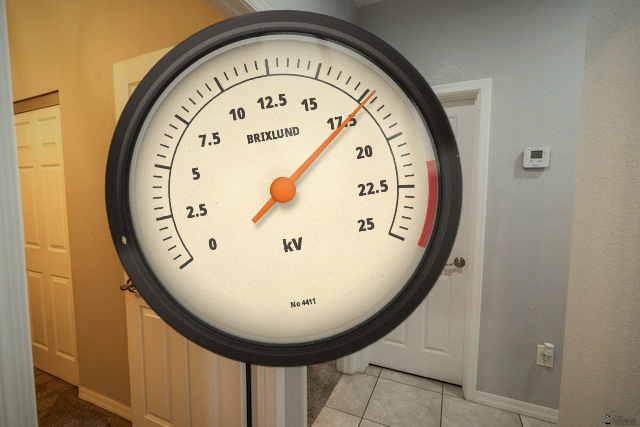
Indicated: 17.75; kV
